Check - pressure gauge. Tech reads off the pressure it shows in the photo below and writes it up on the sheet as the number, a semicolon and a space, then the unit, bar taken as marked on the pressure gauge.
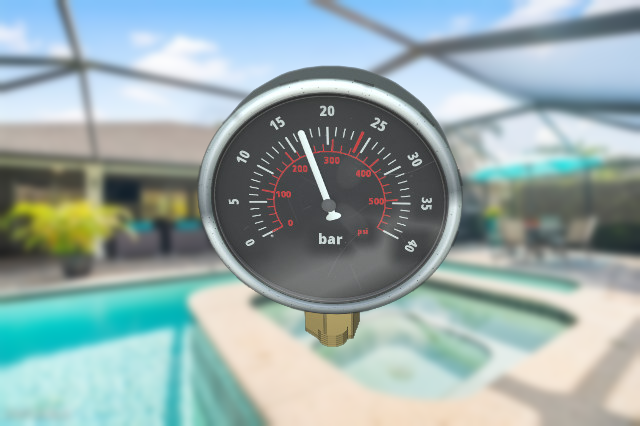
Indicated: 17; bar
